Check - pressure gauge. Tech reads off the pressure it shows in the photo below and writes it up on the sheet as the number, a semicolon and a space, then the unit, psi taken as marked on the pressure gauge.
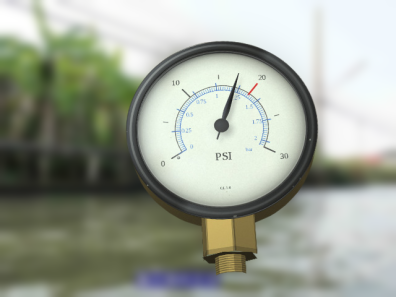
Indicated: 17.5; psi
